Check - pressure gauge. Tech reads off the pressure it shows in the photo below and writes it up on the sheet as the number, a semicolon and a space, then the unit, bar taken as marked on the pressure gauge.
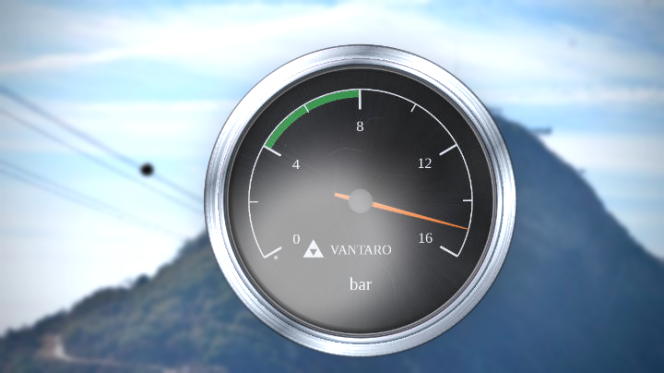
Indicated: 15; bar
